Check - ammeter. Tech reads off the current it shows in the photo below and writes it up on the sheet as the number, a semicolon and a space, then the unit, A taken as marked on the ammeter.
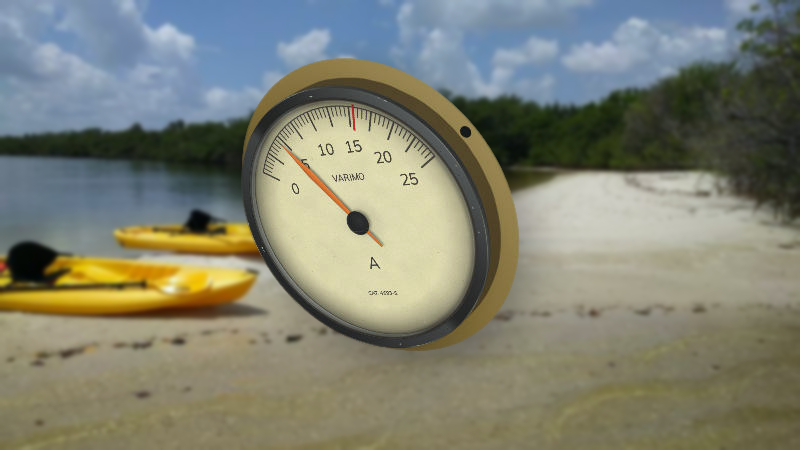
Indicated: 5; A
